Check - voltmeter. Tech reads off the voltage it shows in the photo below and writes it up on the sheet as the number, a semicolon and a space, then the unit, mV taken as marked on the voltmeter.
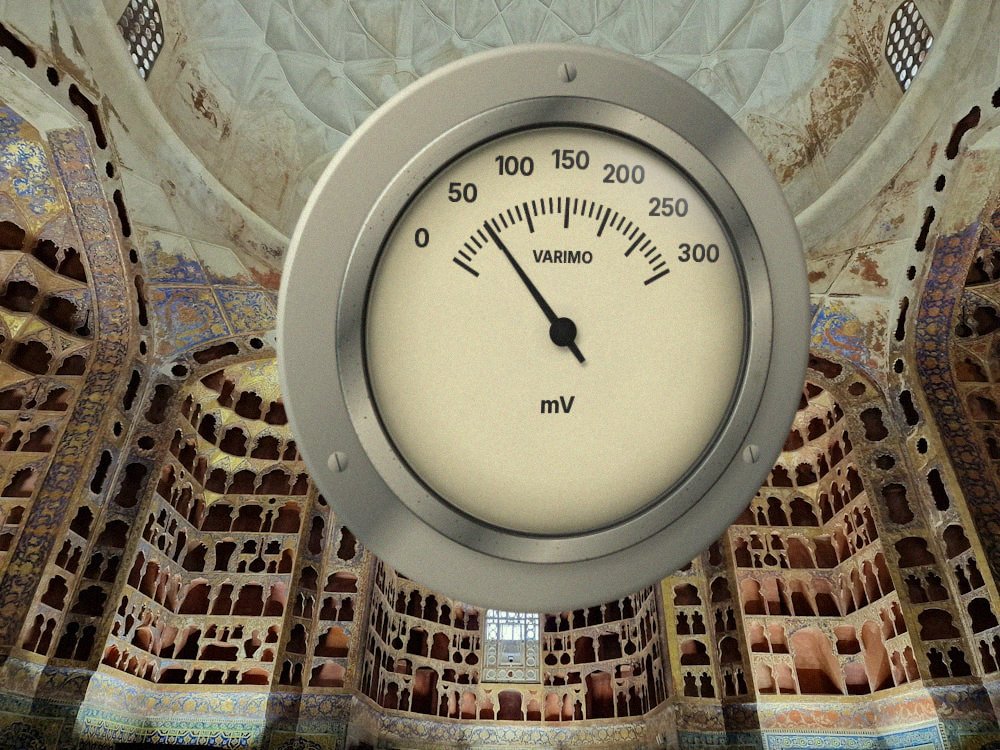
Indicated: 50; mV
